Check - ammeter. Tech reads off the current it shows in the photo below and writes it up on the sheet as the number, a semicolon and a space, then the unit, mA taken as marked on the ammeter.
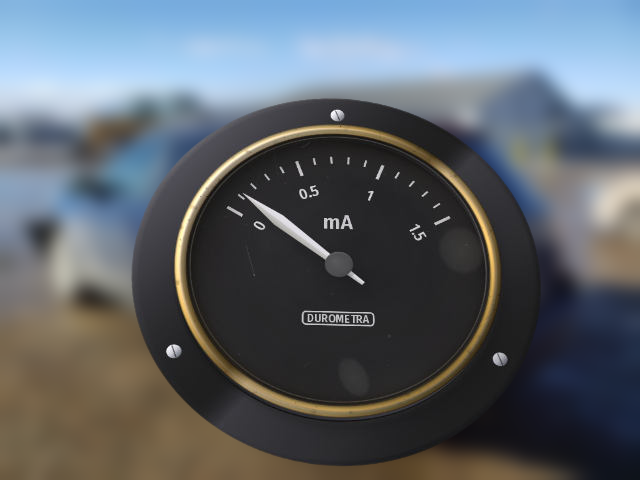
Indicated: 0.1; mA
